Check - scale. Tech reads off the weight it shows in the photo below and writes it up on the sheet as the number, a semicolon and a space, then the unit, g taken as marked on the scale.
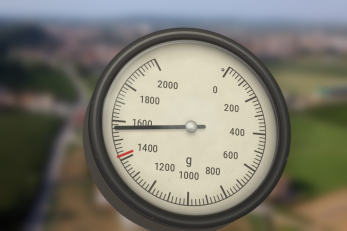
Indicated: 1560; g
